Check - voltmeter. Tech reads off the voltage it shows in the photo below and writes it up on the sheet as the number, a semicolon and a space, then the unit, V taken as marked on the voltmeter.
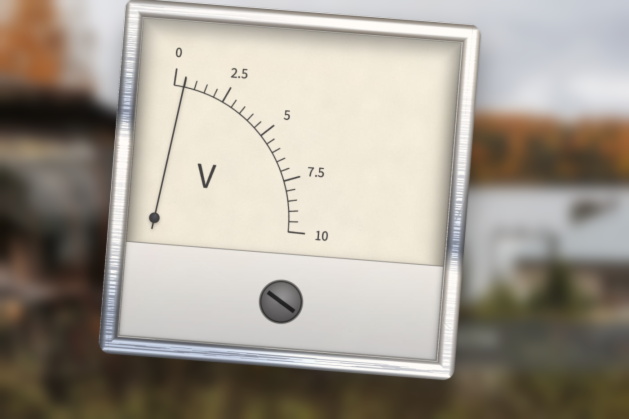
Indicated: 0.5; V
